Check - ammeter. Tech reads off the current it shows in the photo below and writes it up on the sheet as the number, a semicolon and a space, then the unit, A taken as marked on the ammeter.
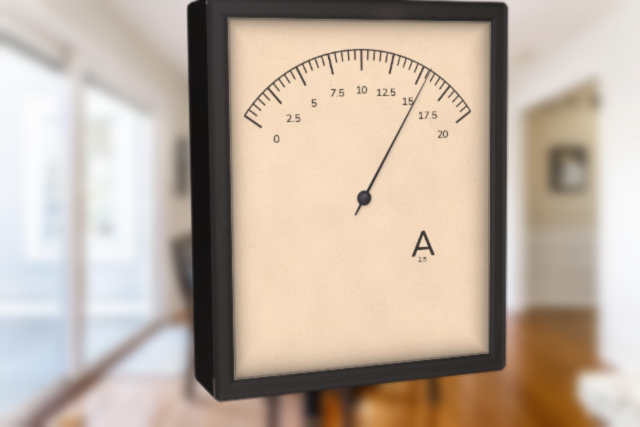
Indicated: 15.5; A
